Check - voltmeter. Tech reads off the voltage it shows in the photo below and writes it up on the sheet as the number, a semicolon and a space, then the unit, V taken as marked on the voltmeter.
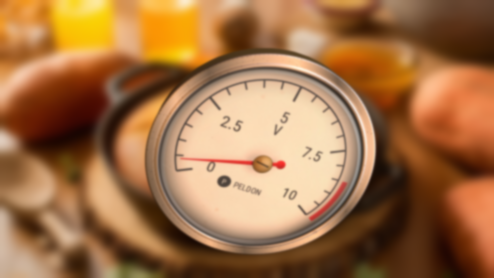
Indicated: 0.5; V
